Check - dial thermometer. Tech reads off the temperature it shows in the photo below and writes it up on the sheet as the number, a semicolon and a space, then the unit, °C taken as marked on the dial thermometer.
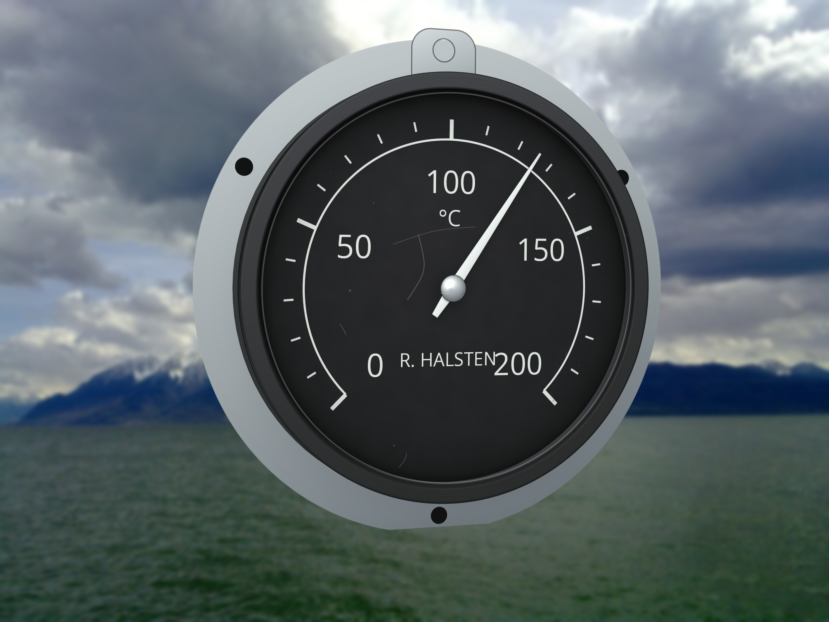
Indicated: 125; °C
